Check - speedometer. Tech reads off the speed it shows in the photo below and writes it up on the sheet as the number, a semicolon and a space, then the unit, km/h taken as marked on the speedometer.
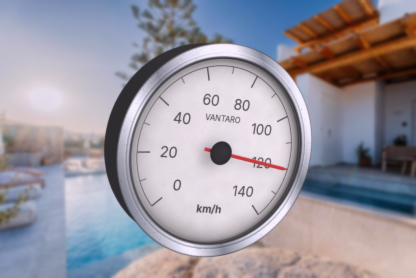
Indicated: 120; km/h
